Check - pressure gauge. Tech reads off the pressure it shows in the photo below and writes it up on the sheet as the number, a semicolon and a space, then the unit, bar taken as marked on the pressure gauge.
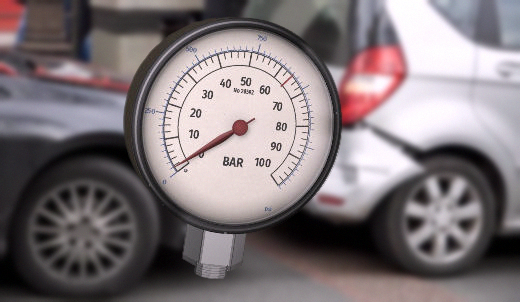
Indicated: 2; bar
